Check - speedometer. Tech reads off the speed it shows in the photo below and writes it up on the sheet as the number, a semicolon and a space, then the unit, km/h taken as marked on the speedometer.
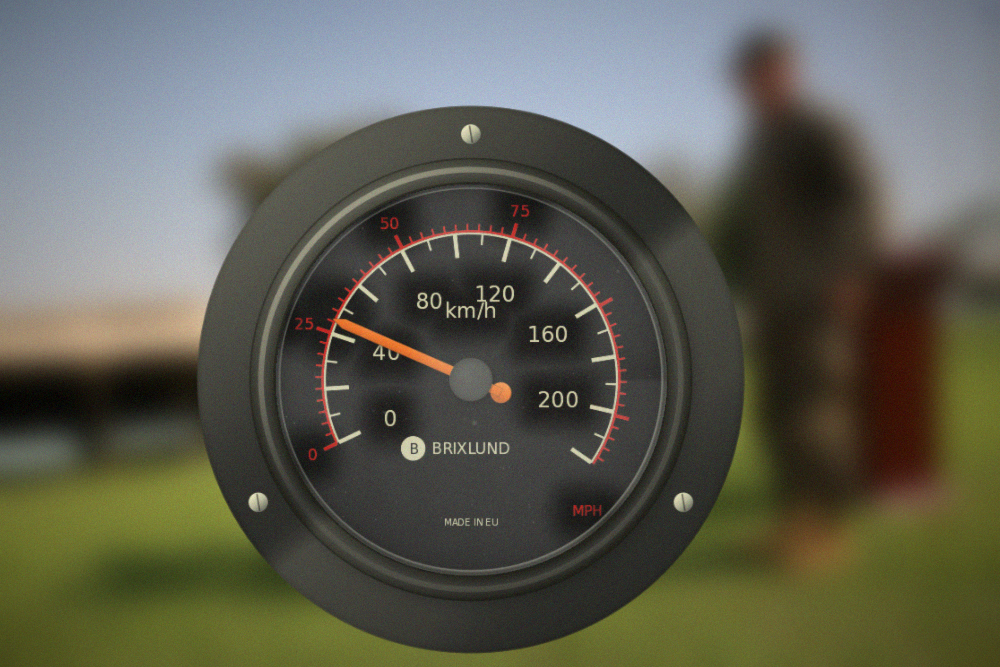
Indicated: 45; km/h
